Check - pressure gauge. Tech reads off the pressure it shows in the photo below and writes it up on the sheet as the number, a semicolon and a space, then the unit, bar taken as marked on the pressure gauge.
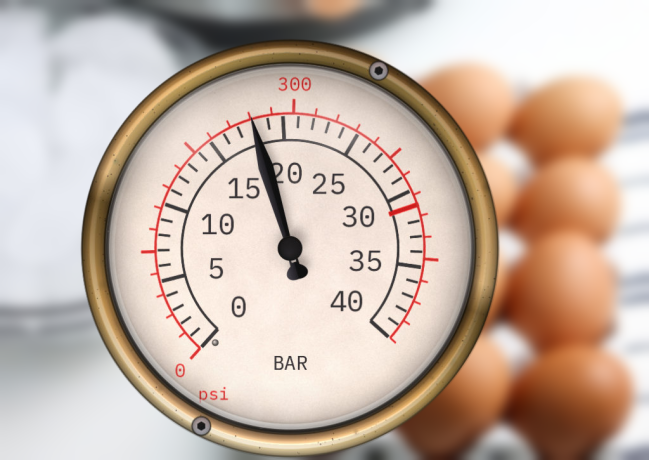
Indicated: 18; bar
